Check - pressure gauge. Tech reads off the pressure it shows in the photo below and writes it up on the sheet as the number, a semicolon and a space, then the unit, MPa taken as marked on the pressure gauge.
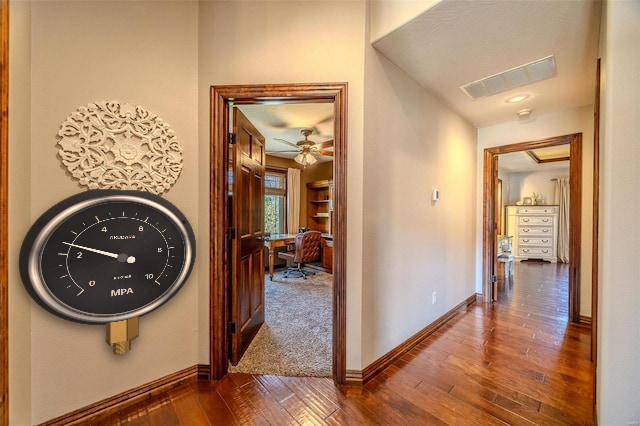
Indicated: 2.5; MPa
